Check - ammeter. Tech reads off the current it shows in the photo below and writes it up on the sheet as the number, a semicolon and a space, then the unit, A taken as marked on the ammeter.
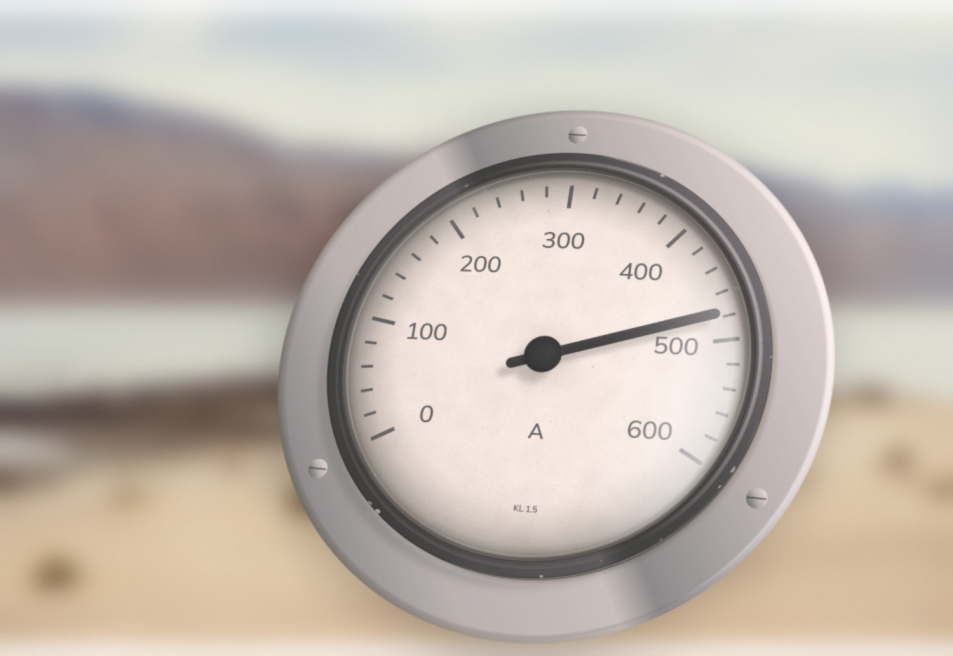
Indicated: 480; A
